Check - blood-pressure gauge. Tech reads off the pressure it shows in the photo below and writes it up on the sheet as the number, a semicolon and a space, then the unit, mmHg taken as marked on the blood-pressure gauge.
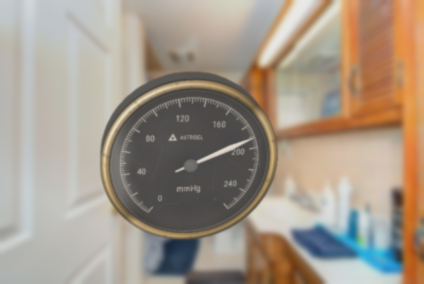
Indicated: 190; mmHg
